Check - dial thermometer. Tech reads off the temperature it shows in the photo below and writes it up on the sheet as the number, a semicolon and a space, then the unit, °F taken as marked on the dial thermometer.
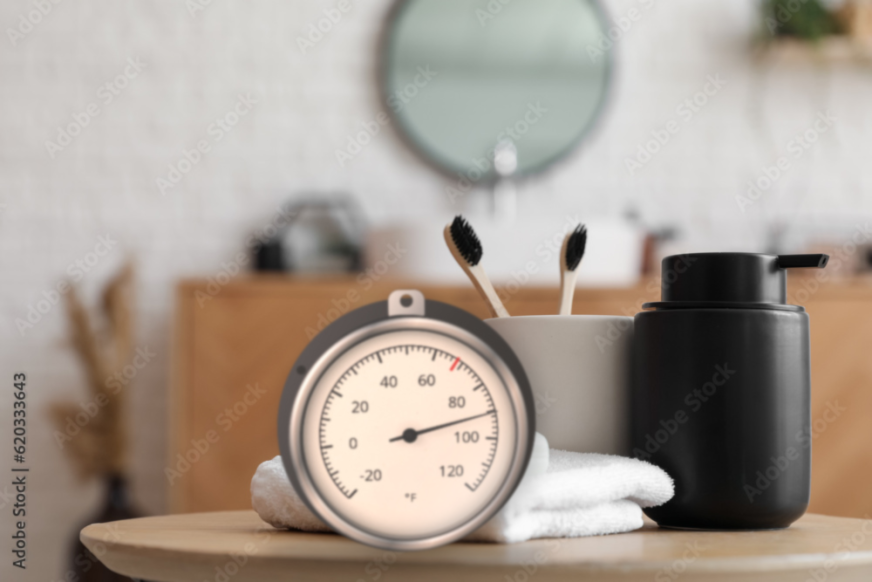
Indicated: 90; °F
